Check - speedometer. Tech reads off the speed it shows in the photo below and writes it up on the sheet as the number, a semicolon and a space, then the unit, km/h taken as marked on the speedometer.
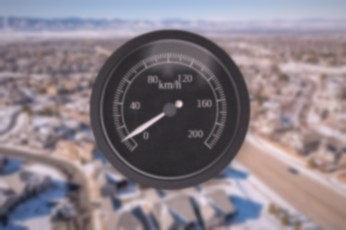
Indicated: 10; km/h
